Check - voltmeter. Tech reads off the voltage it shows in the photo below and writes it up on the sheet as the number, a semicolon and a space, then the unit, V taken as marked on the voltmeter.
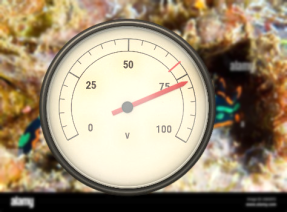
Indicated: 77.5; V
